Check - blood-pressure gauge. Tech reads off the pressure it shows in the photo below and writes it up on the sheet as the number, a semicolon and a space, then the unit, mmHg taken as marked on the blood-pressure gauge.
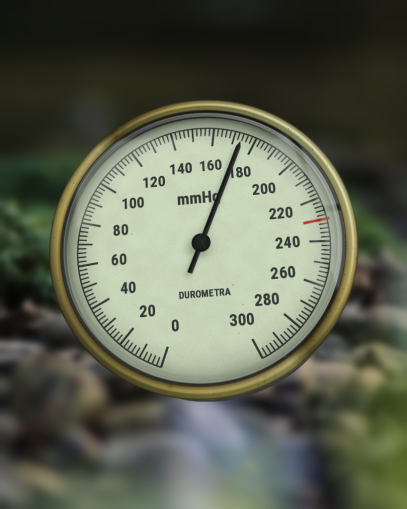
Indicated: 174; mmHg
